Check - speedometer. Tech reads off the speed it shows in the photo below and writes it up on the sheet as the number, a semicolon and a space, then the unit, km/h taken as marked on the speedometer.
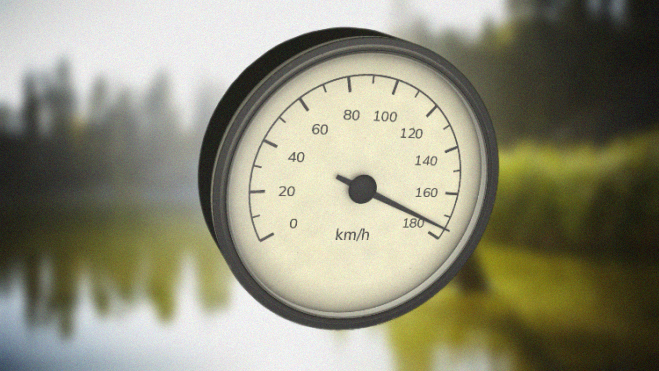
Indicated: 175; km/h
